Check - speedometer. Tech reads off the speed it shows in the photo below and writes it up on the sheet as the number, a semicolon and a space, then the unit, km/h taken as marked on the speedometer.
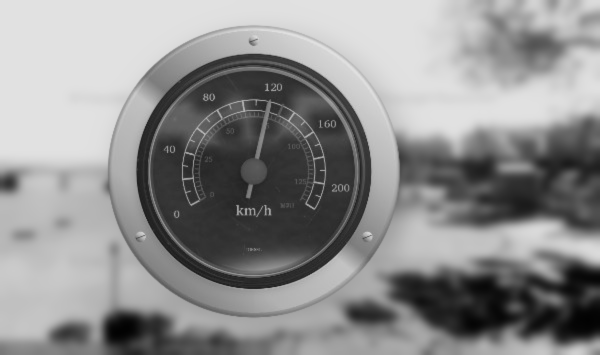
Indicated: 120; km/h
